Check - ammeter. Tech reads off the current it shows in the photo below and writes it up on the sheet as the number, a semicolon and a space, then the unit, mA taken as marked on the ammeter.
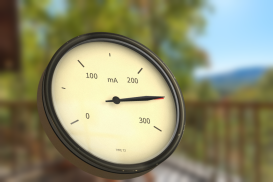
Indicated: 250; mA
